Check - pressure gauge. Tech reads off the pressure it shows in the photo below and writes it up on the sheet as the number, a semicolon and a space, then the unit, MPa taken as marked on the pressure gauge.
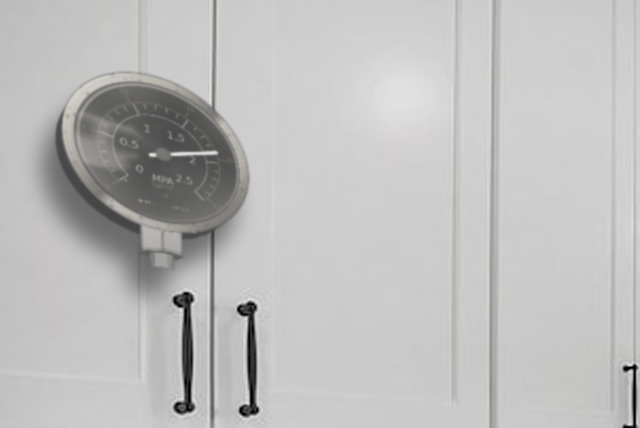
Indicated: 1.9; MPa
